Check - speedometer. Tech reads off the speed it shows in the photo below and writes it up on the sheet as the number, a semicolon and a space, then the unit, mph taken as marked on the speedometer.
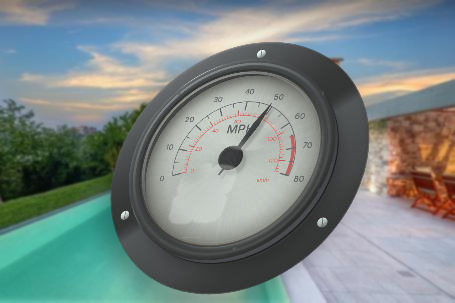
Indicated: 50; mph
